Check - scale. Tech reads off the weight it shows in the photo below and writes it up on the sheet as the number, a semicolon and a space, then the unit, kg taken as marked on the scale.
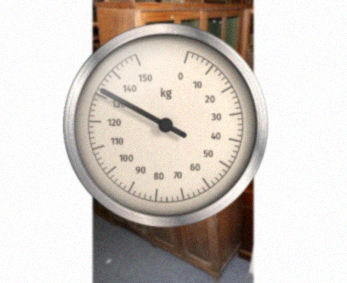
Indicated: 132; kg
